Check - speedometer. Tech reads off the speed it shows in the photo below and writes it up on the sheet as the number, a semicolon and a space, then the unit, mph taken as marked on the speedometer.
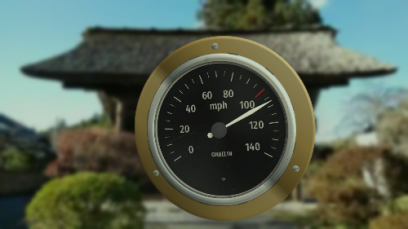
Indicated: 107.5; mph
